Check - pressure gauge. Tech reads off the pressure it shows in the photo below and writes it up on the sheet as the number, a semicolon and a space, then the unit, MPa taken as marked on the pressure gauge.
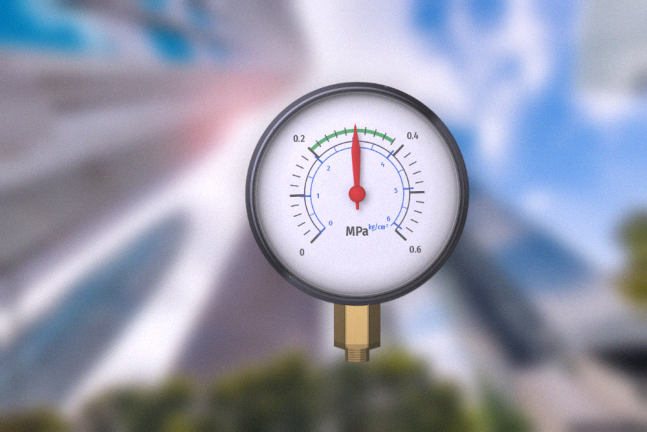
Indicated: 0.3; MPa
